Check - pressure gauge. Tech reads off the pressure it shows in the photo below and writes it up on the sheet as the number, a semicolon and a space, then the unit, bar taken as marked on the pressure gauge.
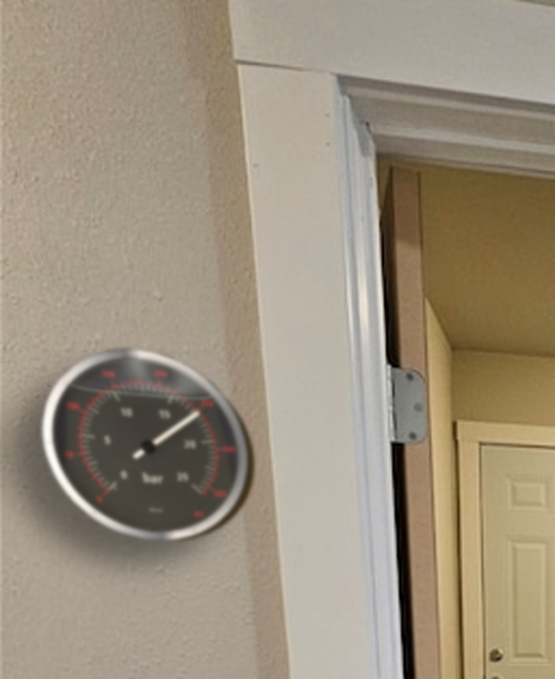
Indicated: 17.5; bar
